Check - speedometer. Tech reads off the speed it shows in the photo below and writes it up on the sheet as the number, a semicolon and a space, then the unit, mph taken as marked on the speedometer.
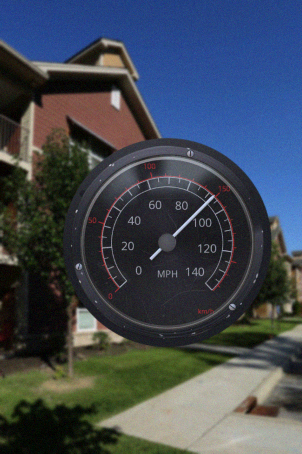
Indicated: 92.5; mph
